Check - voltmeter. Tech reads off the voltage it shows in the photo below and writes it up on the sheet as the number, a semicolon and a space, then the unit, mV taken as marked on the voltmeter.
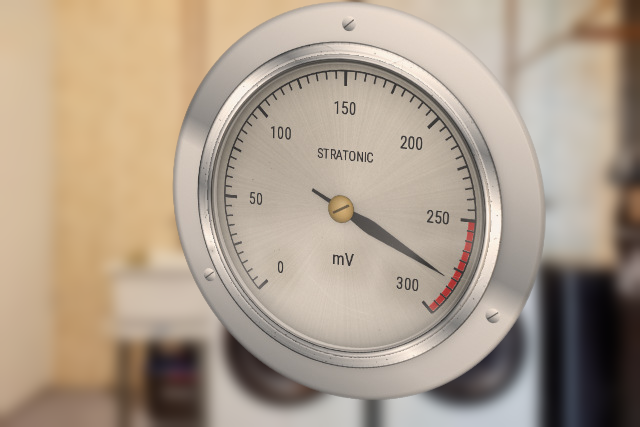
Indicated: 280; mV
